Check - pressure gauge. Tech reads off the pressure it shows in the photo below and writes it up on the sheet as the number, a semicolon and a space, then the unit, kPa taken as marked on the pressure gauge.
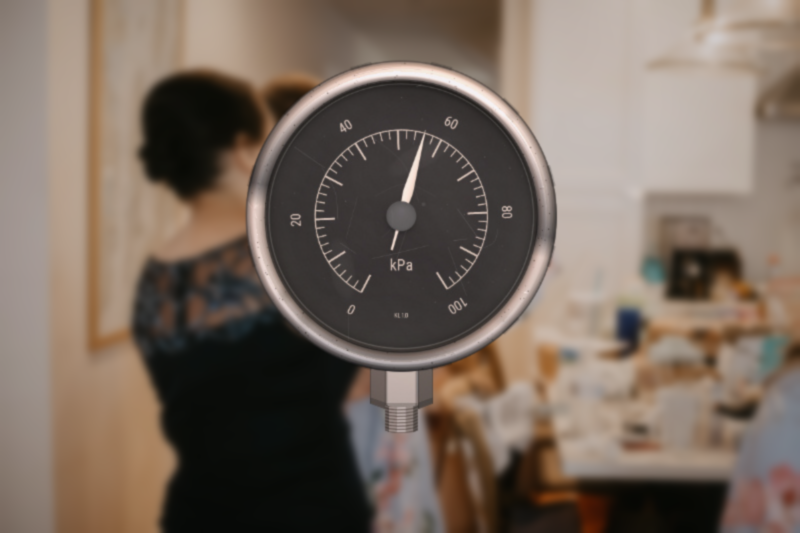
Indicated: 56; kPa
